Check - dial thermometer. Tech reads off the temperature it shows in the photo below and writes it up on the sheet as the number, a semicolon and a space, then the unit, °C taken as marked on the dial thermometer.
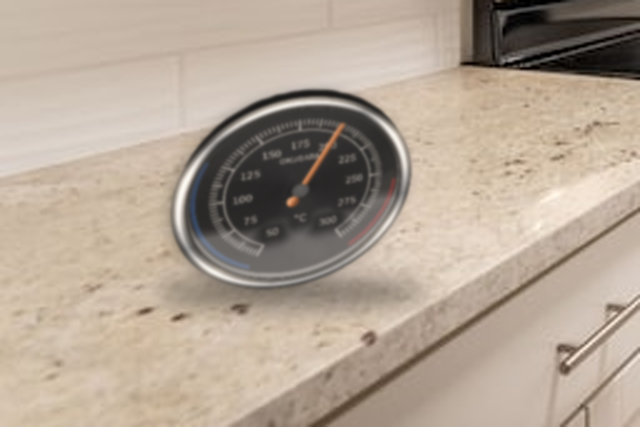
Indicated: 200; °C
